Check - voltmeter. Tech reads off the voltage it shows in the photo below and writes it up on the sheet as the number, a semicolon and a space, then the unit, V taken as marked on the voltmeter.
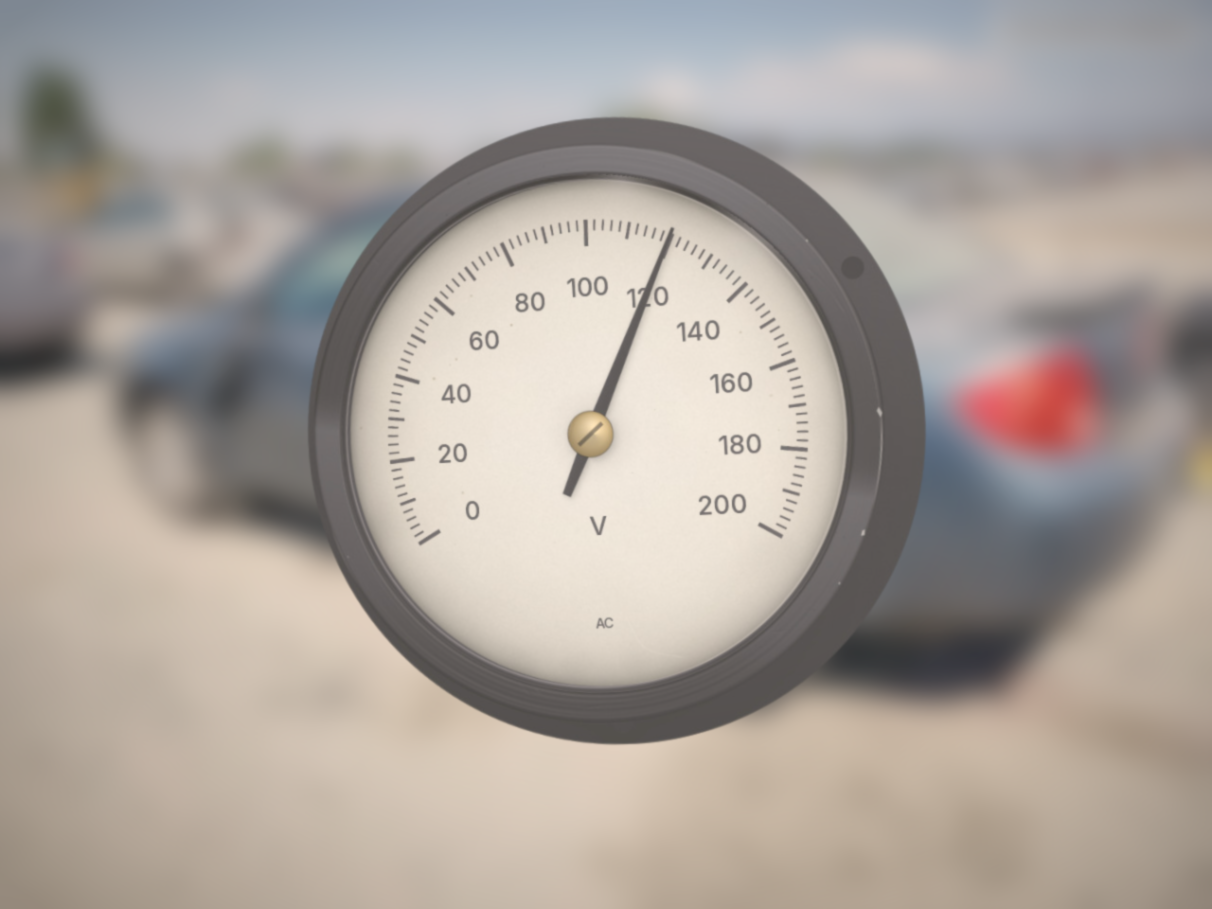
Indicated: 120; V
